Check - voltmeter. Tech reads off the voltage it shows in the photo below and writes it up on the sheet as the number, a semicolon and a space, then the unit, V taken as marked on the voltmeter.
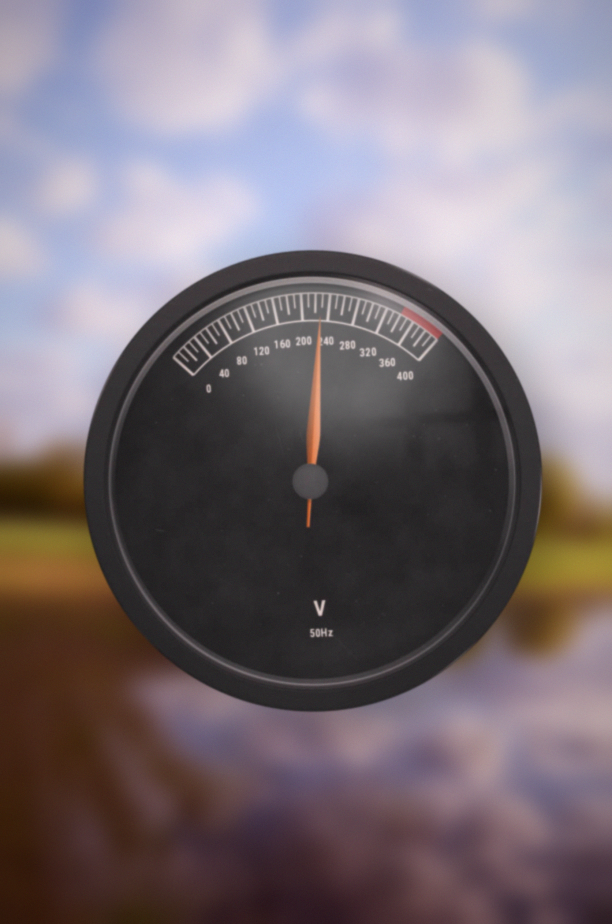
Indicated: 230; V
